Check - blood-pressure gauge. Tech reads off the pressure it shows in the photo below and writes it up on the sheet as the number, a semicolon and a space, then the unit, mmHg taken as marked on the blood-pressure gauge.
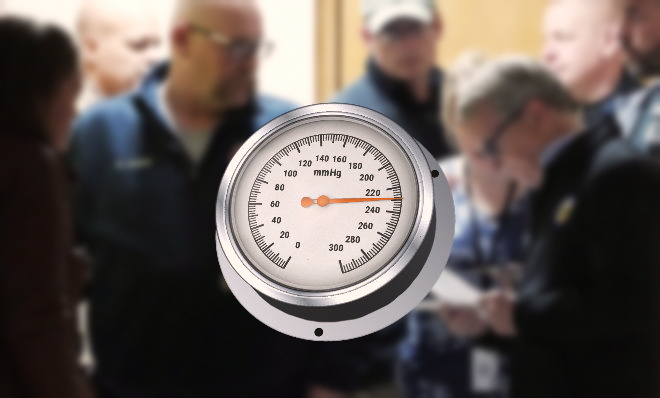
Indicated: 230; mmHg
